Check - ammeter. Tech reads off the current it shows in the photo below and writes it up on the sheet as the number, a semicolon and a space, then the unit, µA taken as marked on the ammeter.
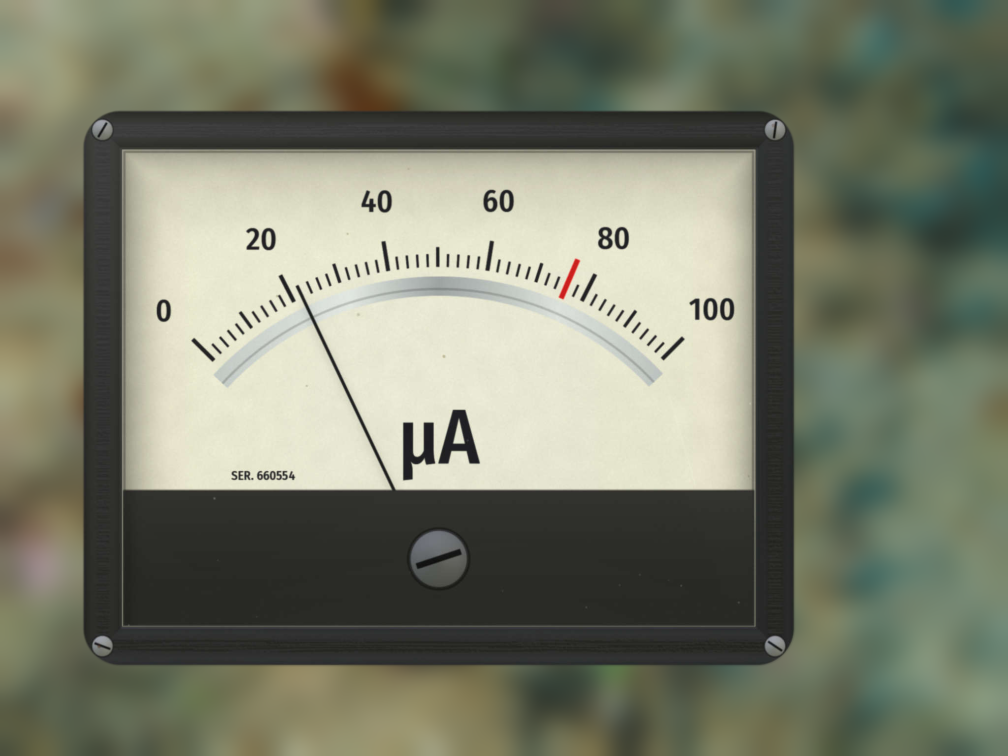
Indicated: 22; µA
